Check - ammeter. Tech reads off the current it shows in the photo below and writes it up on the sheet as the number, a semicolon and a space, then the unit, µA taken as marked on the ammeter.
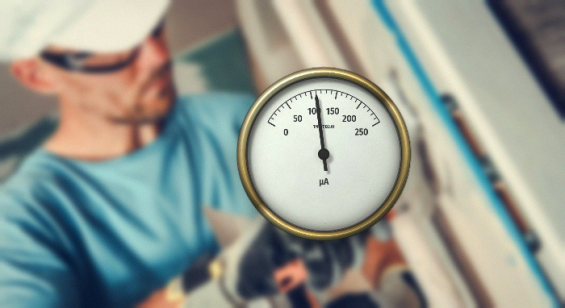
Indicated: 110; µA
